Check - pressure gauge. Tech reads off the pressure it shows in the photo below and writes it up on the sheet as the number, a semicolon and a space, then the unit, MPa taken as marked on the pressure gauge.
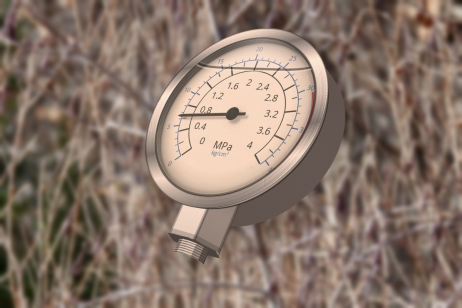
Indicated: 0.6; MPa
